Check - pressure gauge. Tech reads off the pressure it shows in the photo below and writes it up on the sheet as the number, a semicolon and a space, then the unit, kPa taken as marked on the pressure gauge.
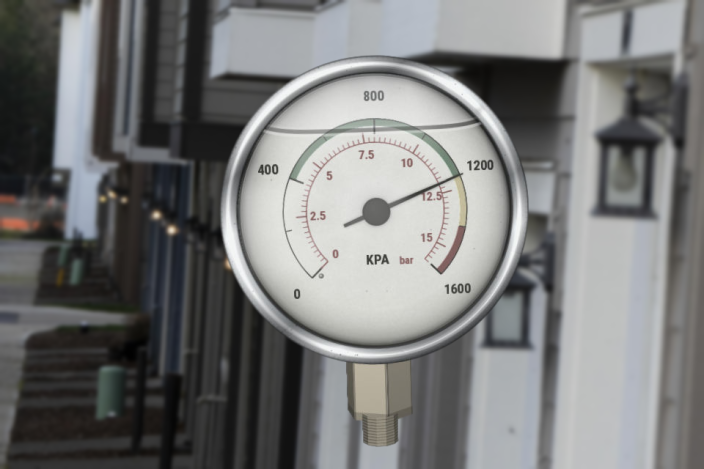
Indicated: 1200; kPa
